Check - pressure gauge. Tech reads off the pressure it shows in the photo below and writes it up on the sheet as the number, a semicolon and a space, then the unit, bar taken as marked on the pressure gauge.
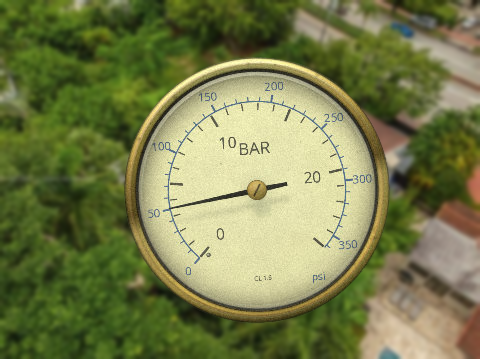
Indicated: 3.5; bar
